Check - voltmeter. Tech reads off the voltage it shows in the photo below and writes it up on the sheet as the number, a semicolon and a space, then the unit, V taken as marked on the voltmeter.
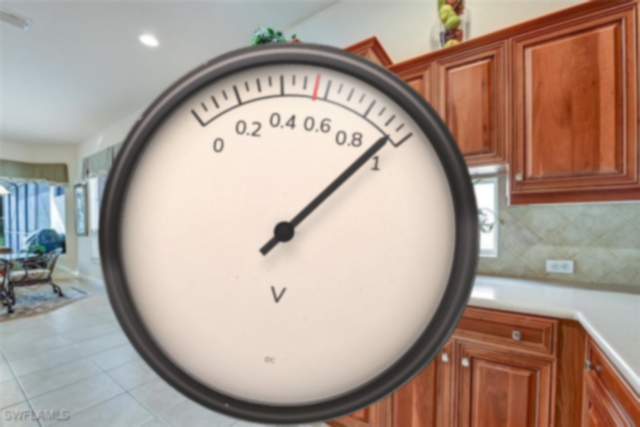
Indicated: 0.95; V
